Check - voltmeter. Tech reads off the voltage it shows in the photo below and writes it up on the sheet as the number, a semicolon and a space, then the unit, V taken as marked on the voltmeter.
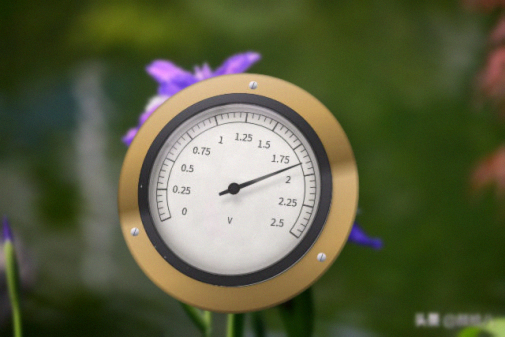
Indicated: 1.9; V
